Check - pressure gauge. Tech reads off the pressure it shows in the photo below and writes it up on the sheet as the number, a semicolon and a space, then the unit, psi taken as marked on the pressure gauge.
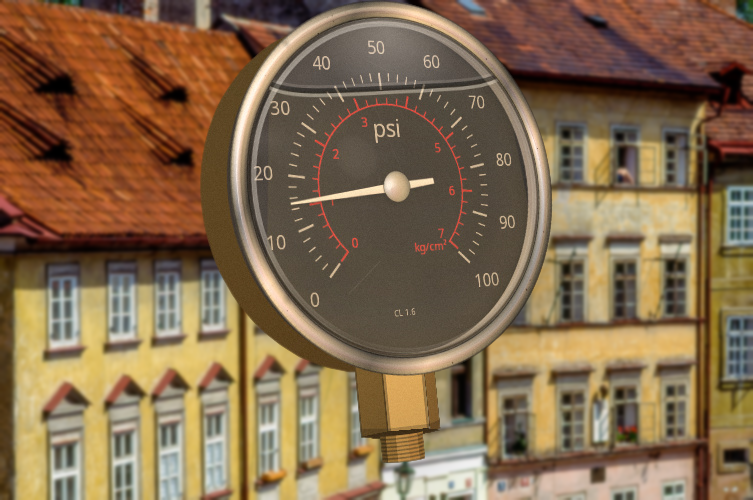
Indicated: 15; psi
